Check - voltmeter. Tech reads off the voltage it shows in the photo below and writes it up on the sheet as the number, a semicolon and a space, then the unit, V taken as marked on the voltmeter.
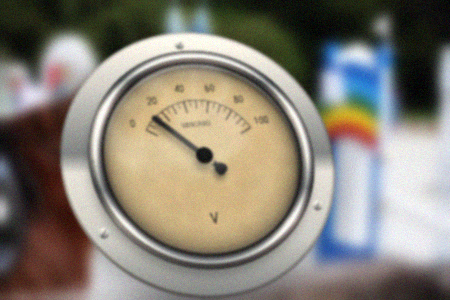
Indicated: 10; V
